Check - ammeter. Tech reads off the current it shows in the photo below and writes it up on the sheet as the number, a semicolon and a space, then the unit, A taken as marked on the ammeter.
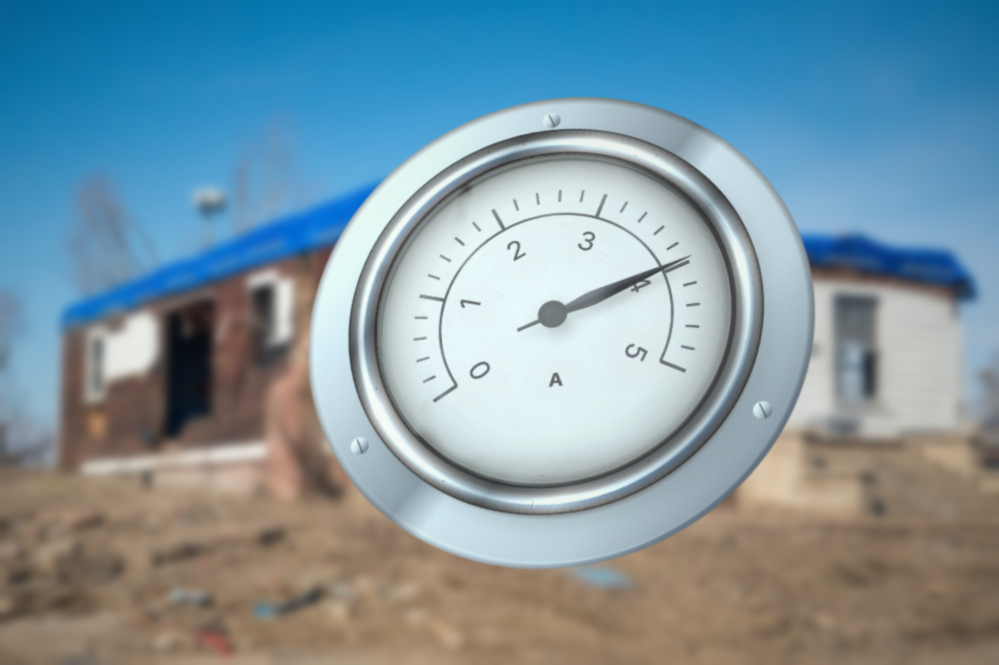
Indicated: 4; A
